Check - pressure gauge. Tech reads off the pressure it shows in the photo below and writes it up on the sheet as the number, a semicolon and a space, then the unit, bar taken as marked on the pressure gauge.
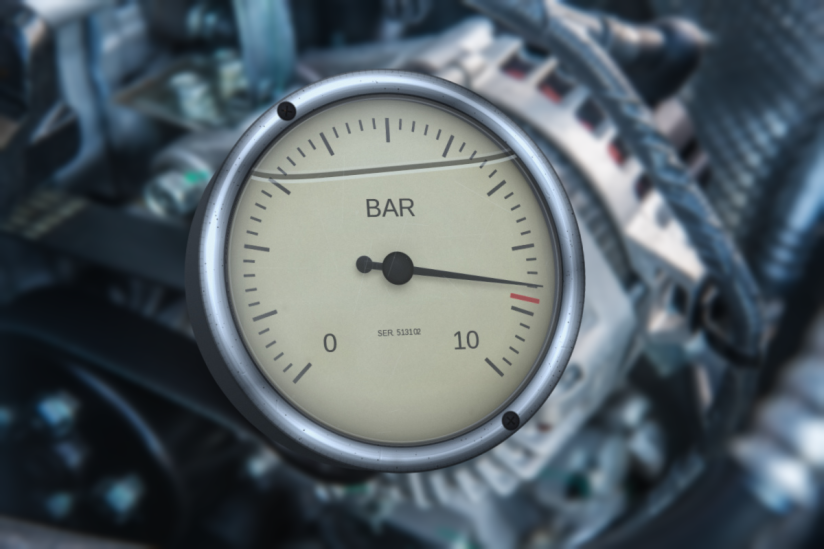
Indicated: 8.6; bar
